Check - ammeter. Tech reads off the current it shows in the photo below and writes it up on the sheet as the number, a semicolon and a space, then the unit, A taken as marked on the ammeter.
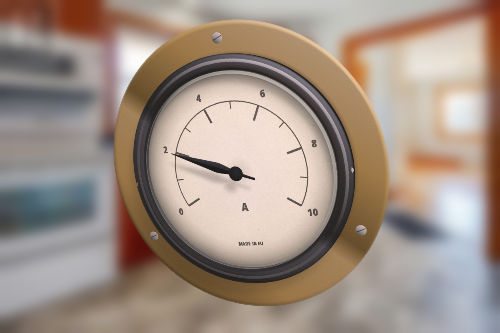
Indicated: 2; A
